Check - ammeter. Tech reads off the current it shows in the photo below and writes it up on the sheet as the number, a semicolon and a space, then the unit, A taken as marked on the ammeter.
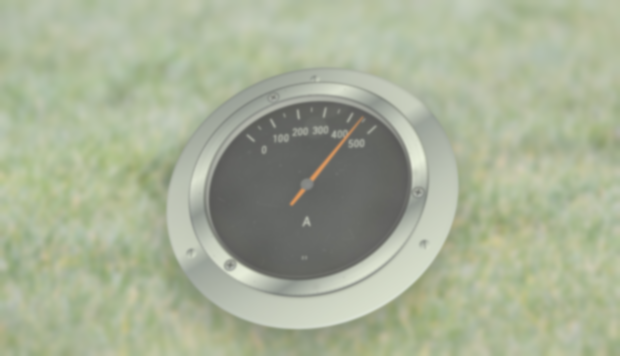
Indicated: 450; A
